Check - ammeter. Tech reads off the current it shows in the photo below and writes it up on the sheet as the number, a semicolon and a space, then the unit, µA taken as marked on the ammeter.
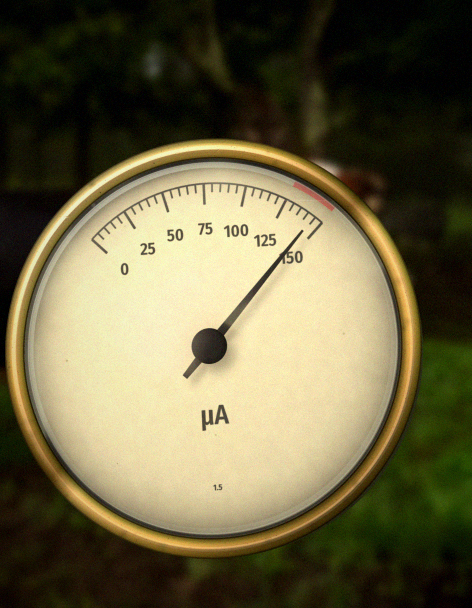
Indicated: 145; µA
